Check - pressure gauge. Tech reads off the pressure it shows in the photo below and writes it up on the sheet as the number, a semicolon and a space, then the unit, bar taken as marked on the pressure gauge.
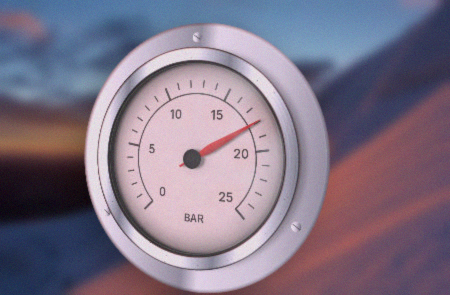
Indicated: 18; bar
